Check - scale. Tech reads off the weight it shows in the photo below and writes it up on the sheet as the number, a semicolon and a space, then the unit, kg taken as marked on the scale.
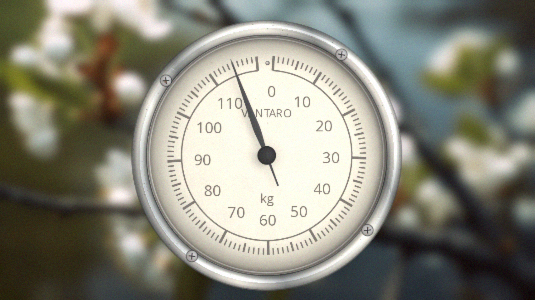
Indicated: 115; kg
